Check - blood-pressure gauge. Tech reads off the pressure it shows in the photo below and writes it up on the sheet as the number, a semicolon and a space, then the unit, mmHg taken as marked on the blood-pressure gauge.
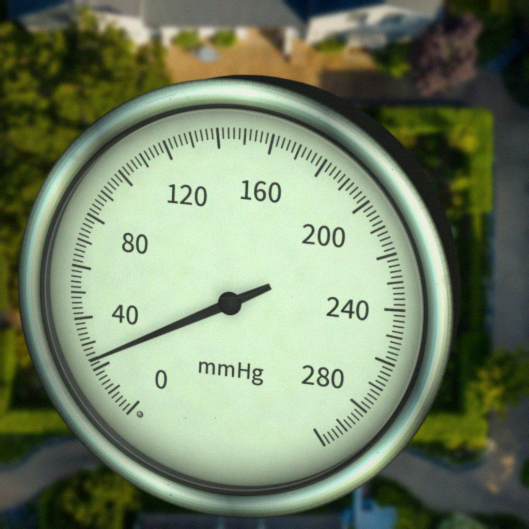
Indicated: 24; mmHg
